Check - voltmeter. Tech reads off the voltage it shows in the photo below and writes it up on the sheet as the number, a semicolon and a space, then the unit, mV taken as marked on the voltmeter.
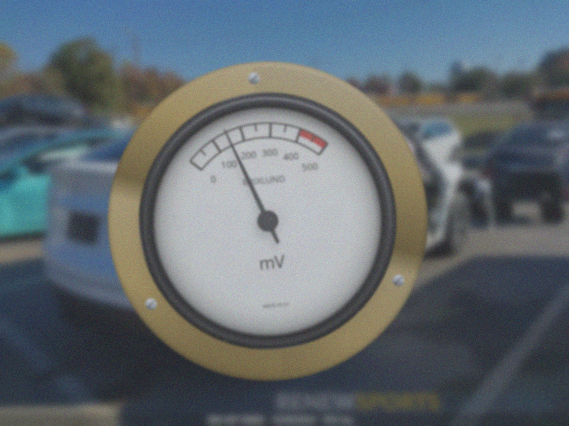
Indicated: 150; mV
